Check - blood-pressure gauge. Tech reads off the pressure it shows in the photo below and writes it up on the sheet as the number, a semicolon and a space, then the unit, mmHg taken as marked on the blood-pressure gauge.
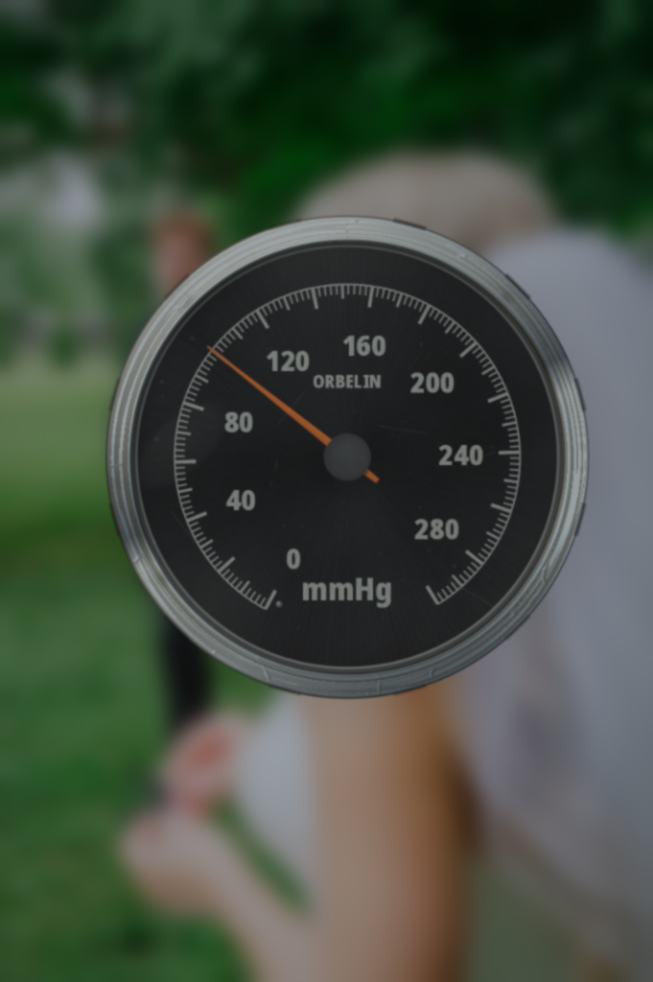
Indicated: 100; mmHg
